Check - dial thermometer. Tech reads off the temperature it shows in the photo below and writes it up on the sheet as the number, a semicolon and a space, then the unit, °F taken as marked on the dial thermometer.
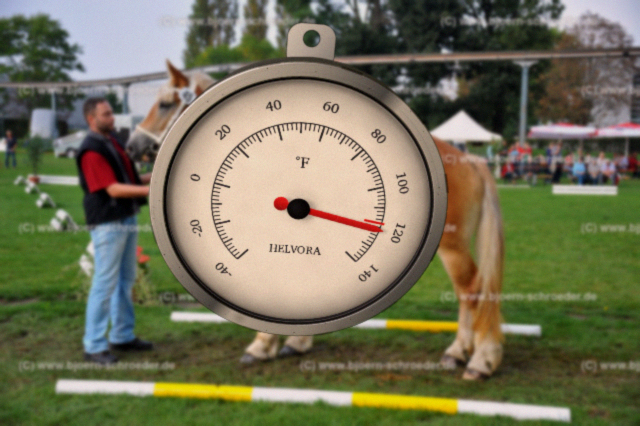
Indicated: 120; °F
